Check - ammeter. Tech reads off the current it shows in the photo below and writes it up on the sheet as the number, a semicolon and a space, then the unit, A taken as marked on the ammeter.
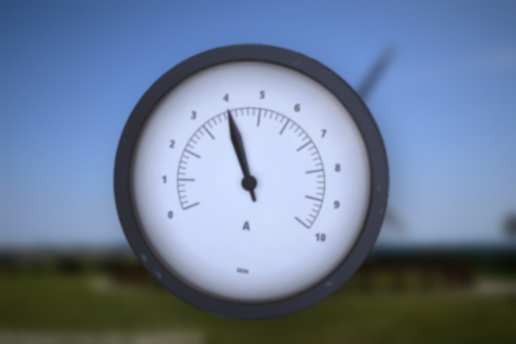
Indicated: 4; A
